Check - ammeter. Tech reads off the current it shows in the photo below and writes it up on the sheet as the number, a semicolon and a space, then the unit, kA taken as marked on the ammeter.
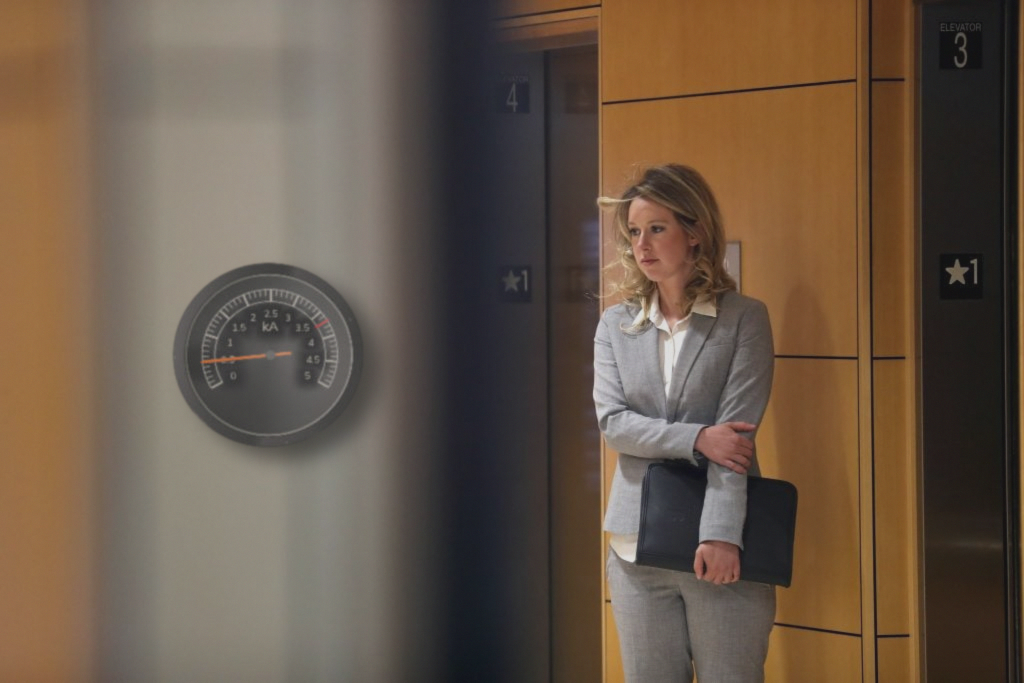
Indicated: 0.5; kA
